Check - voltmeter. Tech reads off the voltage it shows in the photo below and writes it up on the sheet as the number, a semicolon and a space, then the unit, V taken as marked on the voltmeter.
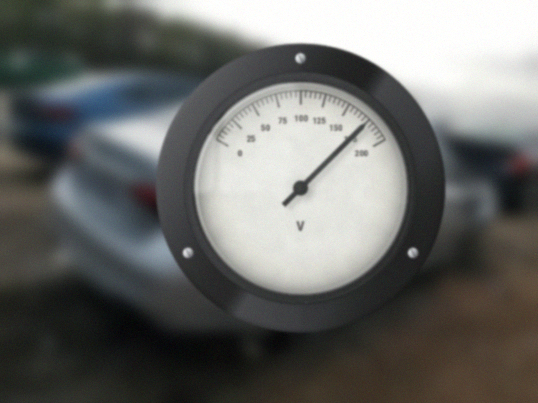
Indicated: 175; V
